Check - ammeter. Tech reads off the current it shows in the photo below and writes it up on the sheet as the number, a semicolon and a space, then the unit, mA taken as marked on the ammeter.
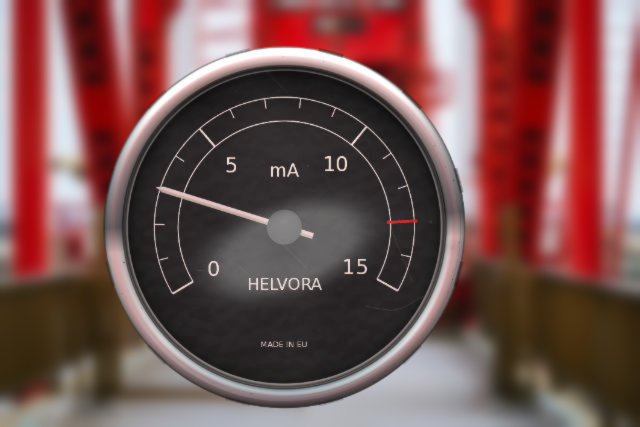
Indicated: 3; mA
